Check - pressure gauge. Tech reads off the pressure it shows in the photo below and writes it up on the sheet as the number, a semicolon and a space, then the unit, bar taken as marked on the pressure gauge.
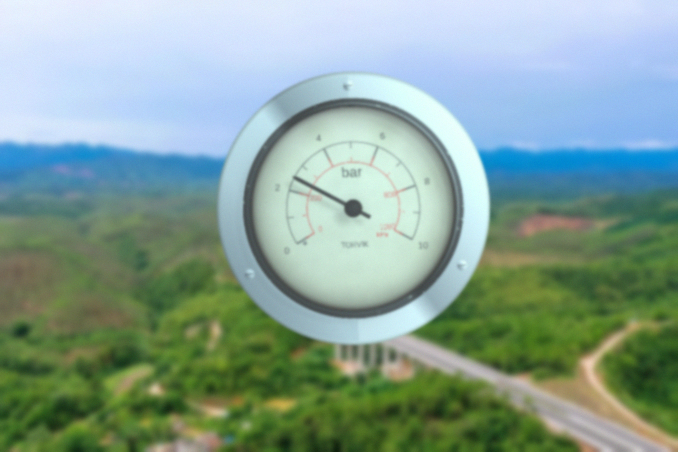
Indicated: 2.5; bar
